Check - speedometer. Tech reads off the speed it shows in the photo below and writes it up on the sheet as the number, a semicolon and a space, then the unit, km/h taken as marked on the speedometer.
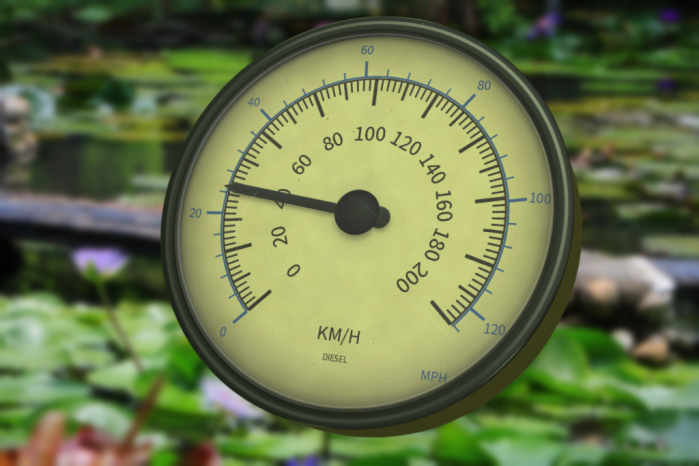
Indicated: 40; km/h
